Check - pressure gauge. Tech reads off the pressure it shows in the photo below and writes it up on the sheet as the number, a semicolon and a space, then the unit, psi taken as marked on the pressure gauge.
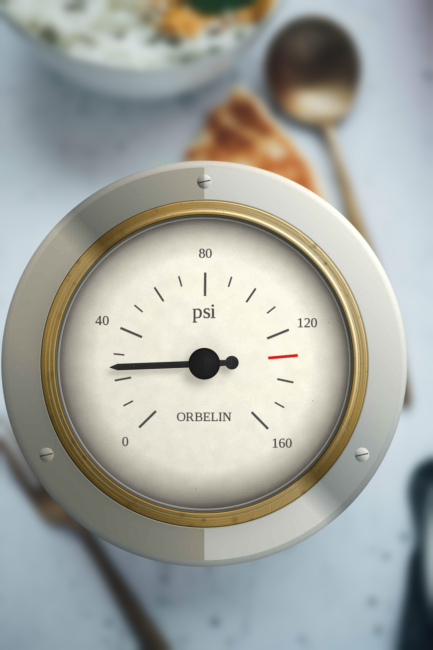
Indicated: 25; psi
